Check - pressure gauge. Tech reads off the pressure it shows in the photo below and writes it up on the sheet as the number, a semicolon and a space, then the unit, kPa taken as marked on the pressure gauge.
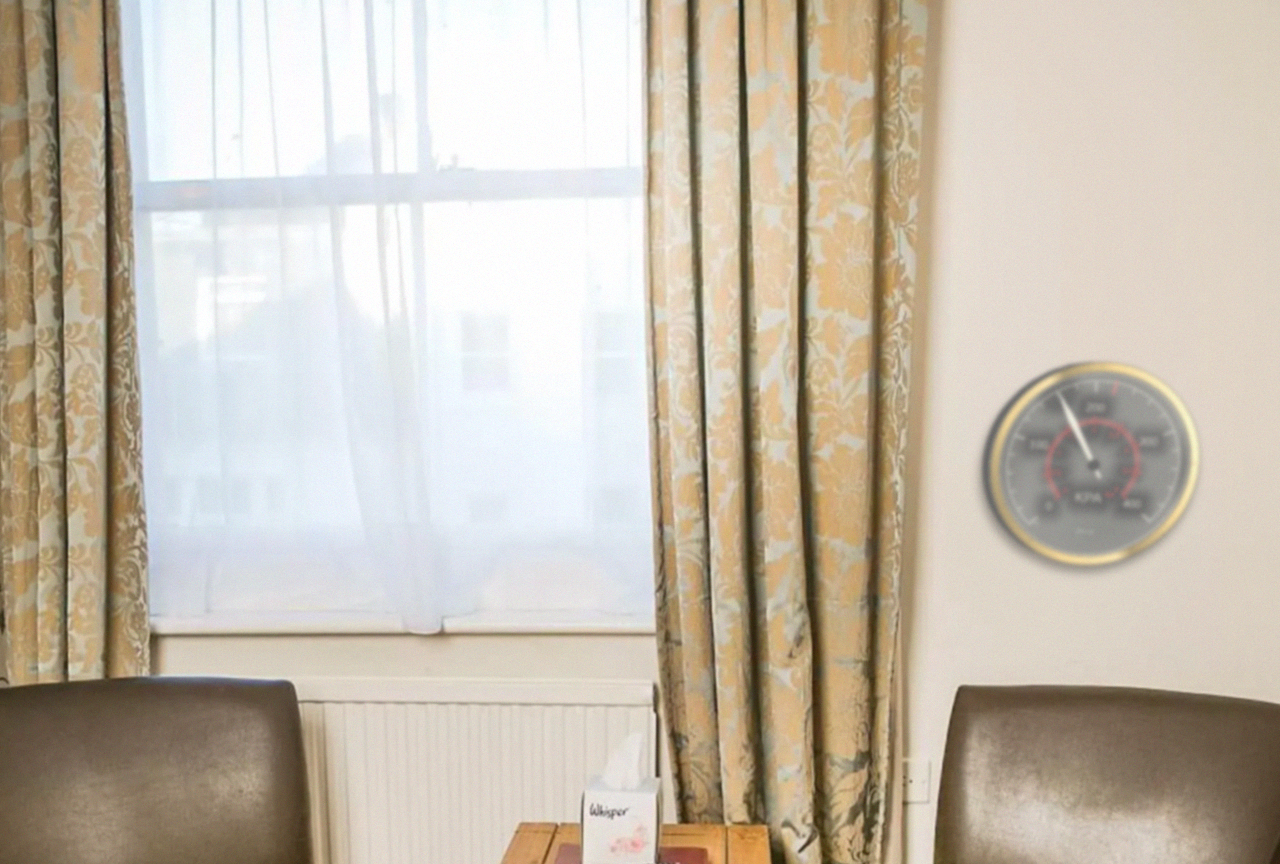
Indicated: 160; kPa
